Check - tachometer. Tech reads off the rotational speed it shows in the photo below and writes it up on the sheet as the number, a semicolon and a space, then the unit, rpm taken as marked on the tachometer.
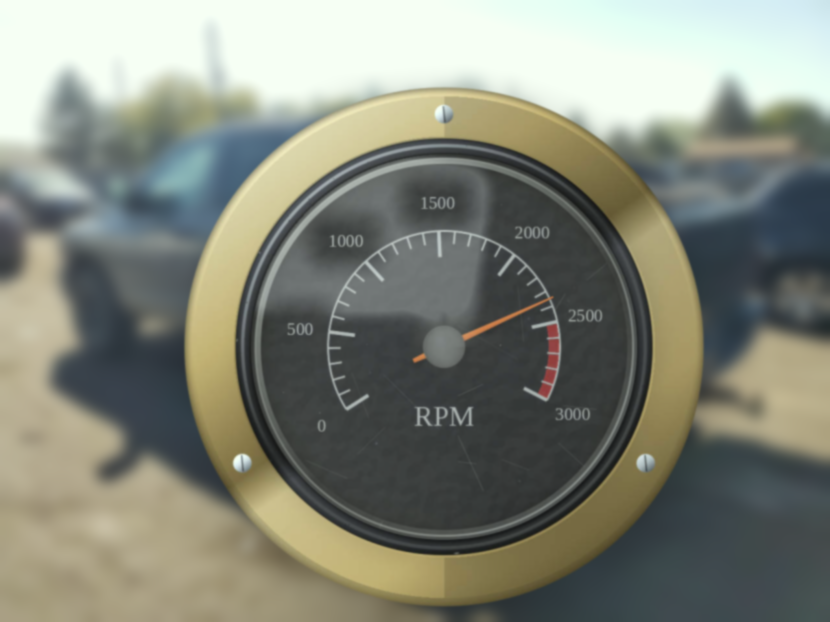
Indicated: 2350; rpm
